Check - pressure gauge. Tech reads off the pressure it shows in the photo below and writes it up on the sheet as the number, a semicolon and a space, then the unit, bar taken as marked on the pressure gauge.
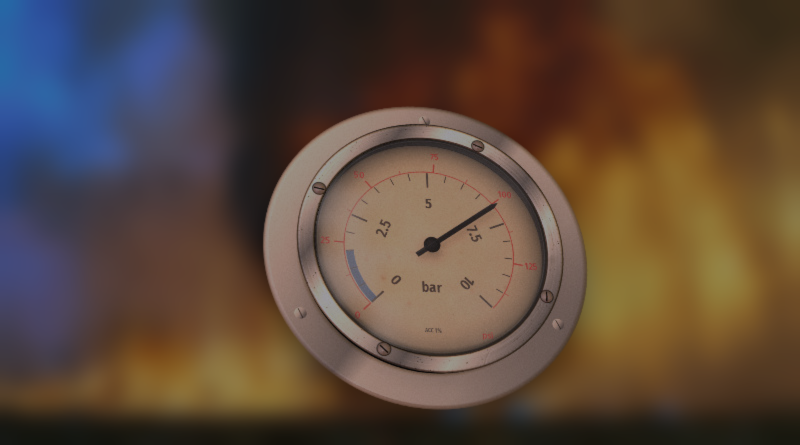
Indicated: 7; bar
